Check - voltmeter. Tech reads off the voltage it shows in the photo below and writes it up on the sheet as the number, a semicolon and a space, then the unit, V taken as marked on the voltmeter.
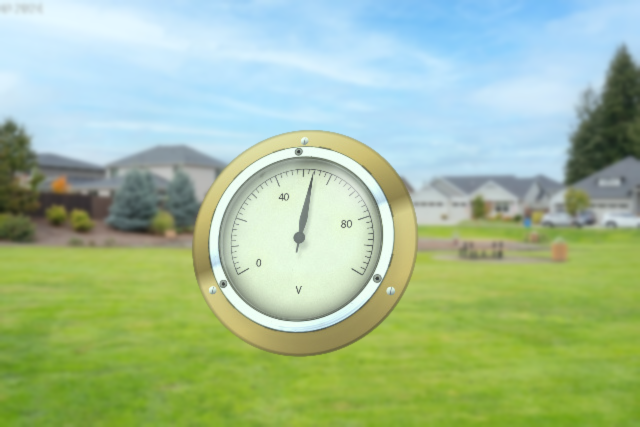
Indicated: 54; V
